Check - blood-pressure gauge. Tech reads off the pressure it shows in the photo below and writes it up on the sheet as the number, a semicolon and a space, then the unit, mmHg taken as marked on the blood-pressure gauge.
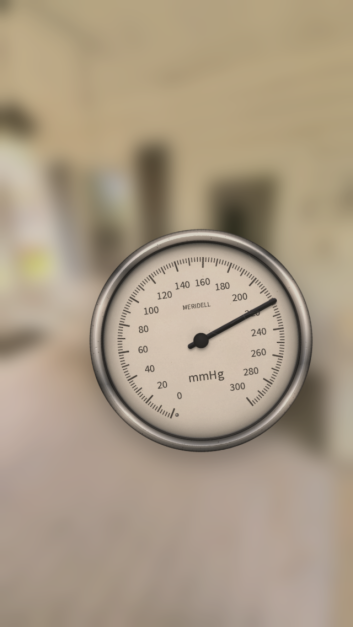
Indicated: 220; mmHg
